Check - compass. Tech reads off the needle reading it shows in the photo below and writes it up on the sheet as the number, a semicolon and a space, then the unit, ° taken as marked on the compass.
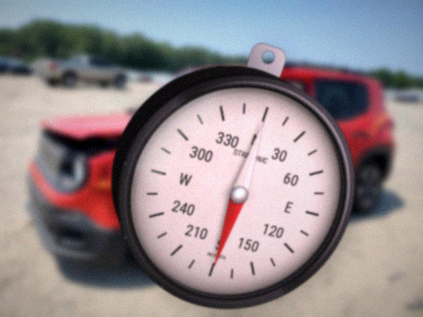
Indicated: 180; °
